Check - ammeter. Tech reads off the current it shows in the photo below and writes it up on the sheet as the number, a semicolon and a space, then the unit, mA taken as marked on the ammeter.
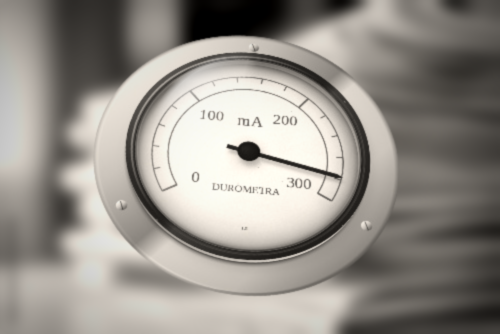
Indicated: 280; mA
